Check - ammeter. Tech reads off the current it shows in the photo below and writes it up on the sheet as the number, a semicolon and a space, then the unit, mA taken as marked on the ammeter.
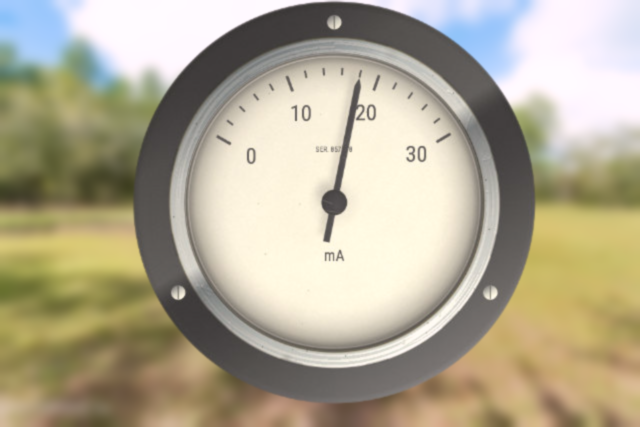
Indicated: 18; mA
